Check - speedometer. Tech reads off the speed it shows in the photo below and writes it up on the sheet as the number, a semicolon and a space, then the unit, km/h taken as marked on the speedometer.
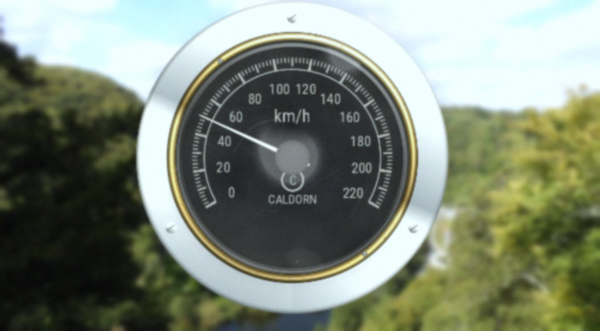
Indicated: 50; km/h
